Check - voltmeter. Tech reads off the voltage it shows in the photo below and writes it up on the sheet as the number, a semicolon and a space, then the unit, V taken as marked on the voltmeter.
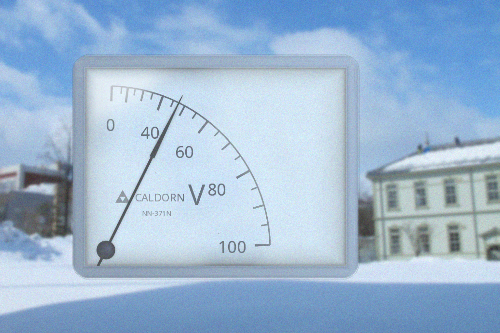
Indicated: 47.5; V
